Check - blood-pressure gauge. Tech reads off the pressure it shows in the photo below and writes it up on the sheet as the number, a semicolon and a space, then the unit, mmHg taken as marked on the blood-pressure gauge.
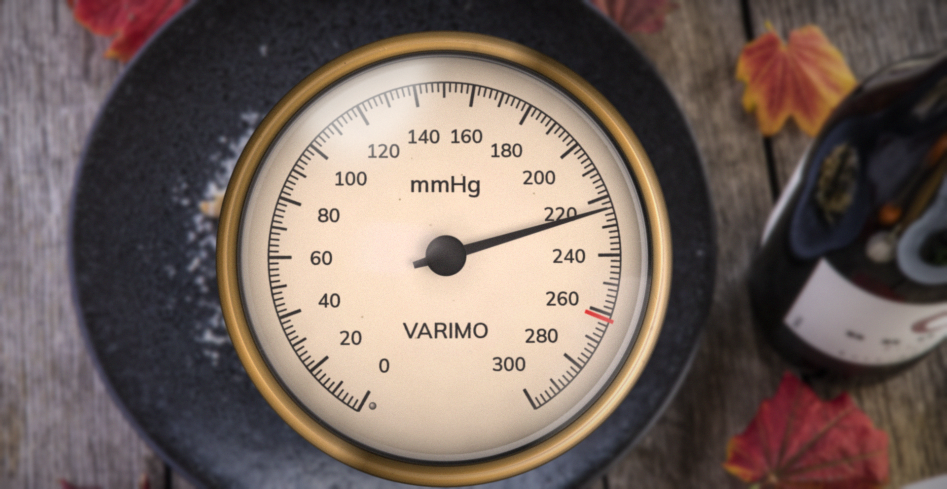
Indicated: 224; mmHg
